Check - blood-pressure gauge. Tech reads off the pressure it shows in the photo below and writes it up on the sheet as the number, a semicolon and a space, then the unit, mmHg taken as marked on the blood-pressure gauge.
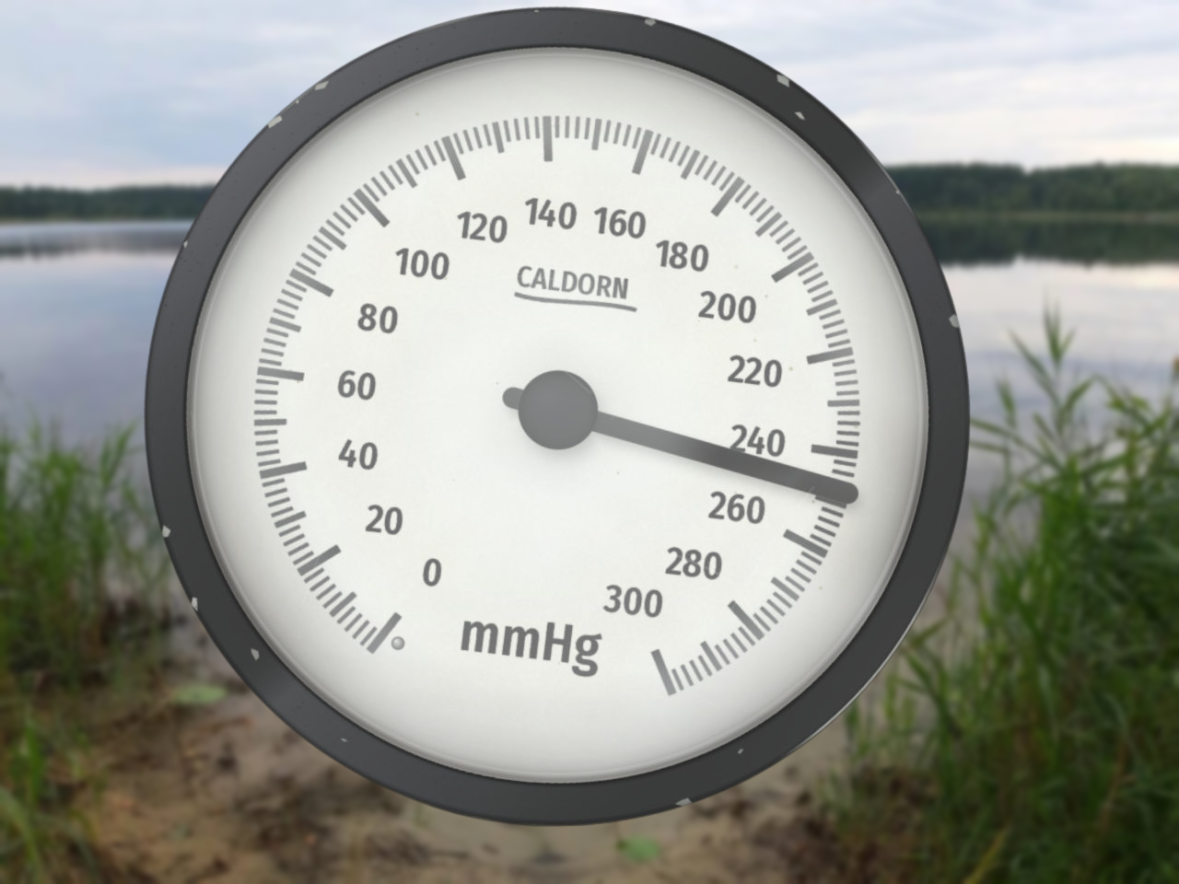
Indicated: 248; mmHg
